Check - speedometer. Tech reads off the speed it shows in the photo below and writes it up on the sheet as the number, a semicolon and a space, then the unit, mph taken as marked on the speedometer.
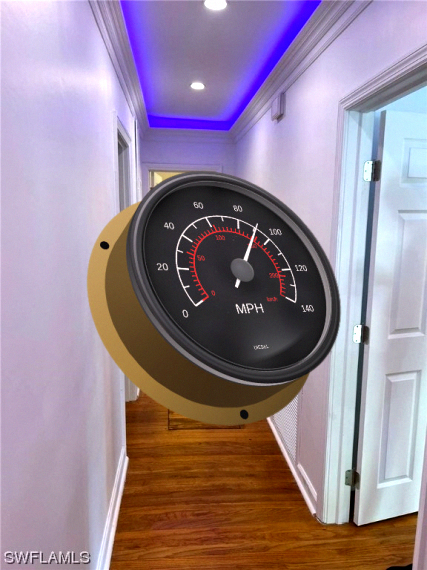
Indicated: 90; mph
